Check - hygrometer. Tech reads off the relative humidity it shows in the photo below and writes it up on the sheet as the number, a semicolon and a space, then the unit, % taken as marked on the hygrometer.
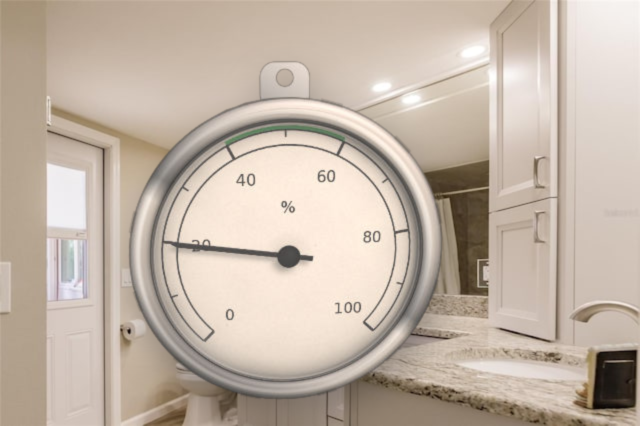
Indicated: 20; %
